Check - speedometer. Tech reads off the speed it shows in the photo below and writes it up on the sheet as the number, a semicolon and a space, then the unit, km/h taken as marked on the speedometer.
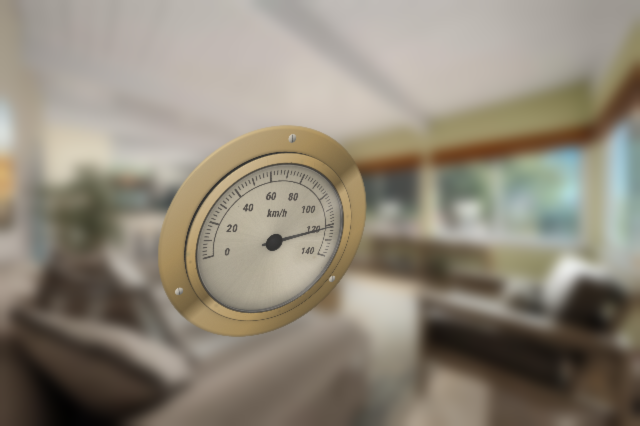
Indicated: 120; km/h
